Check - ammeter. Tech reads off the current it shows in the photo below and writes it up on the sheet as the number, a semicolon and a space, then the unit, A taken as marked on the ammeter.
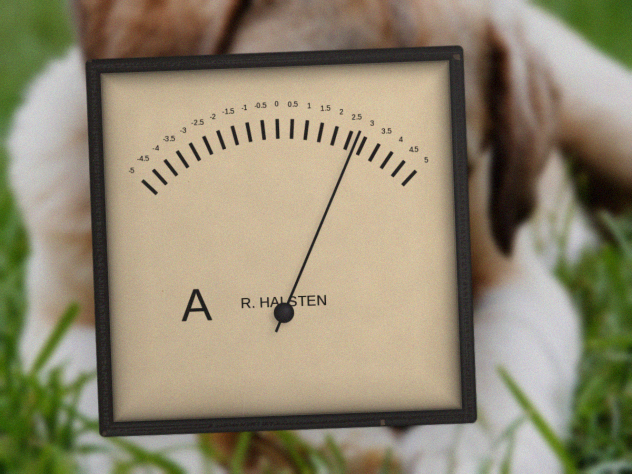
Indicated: 2.75; A
